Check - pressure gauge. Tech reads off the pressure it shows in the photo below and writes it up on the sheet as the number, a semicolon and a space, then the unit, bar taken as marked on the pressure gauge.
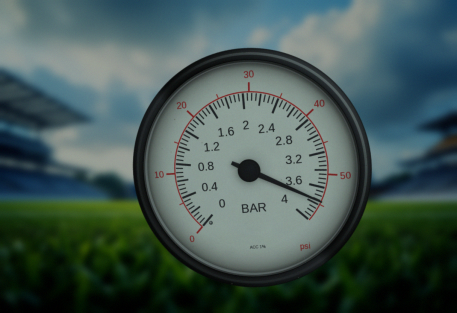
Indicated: 3.75; bar
